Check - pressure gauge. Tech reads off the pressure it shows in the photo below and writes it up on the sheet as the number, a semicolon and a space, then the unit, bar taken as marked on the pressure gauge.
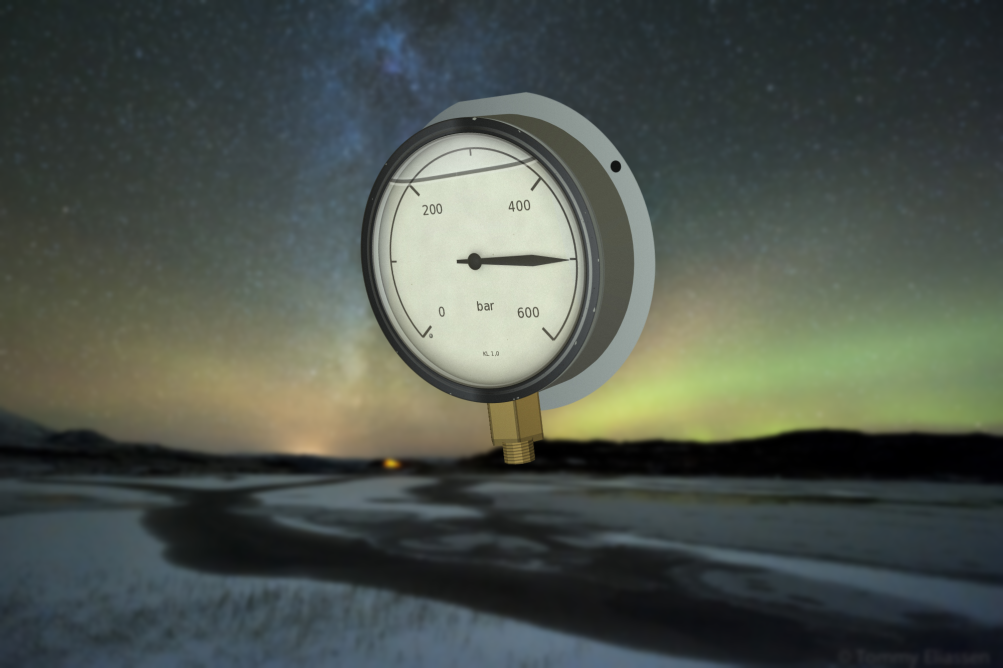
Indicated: 500; bar
